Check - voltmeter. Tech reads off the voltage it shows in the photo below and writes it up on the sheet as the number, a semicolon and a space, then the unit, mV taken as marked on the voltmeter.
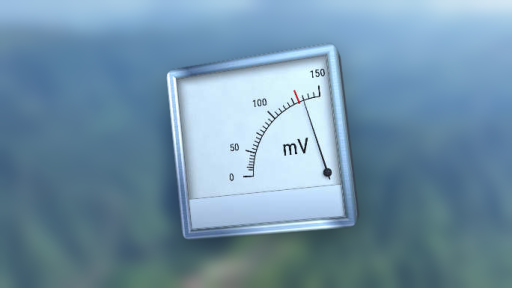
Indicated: 135; mV
